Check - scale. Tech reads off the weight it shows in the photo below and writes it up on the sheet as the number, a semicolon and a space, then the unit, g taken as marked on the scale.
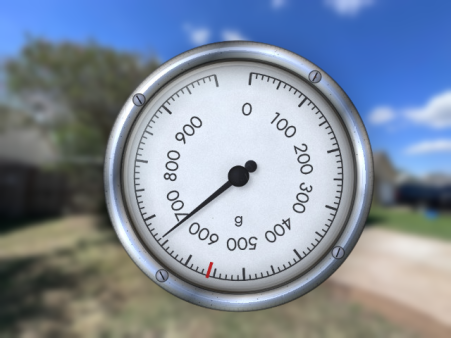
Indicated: 660; g
